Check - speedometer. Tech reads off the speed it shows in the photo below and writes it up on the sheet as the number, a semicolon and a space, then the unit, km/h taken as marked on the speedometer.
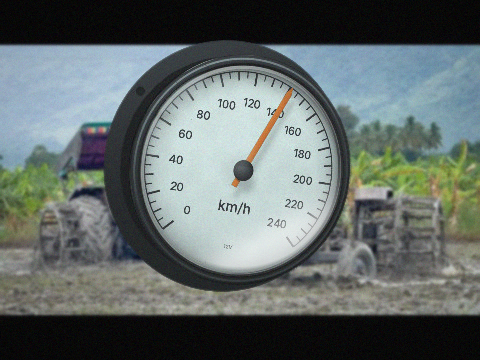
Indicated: 140; km/h
